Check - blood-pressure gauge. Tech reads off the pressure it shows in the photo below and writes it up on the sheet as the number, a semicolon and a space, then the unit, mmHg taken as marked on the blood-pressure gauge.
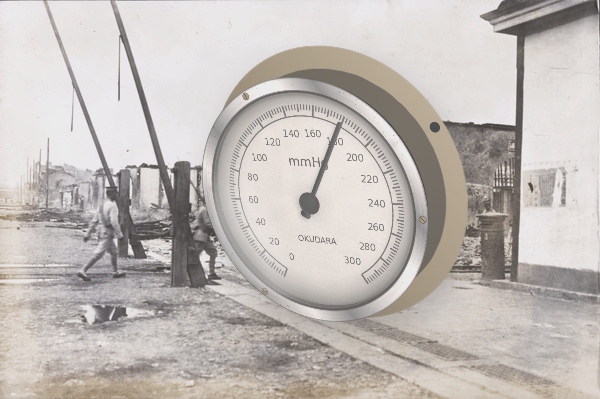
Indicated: 180; mmHg
